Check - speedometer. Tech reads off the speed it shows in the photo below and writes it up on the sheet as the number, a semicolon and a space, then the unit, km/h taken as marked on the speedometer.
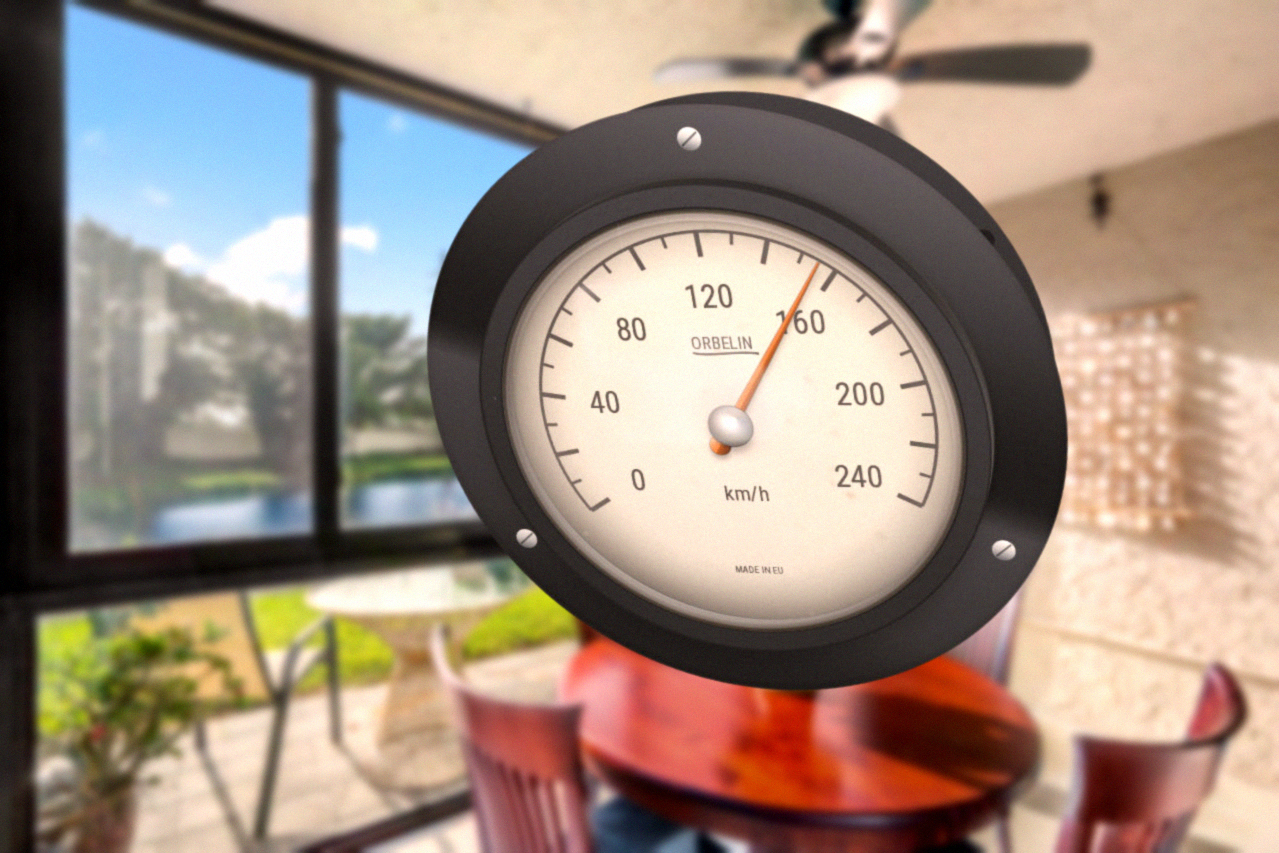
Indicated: 155; km/h
